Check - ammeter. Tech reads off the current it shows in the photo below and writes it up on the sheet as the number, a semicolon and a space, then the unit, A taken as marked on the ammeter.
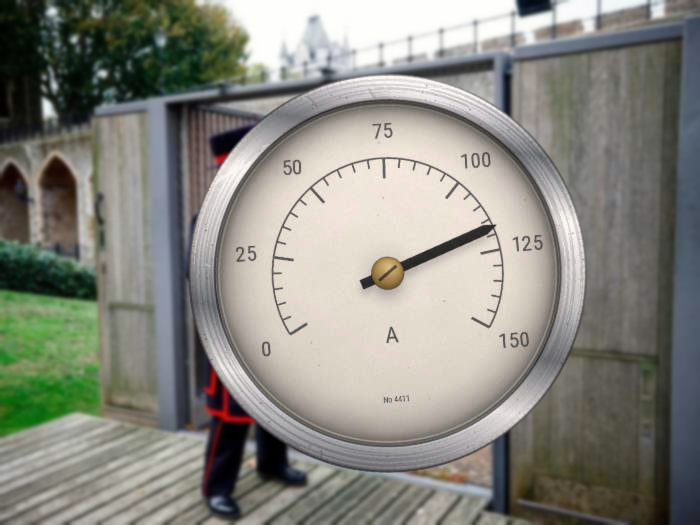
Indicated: 117.5; A
